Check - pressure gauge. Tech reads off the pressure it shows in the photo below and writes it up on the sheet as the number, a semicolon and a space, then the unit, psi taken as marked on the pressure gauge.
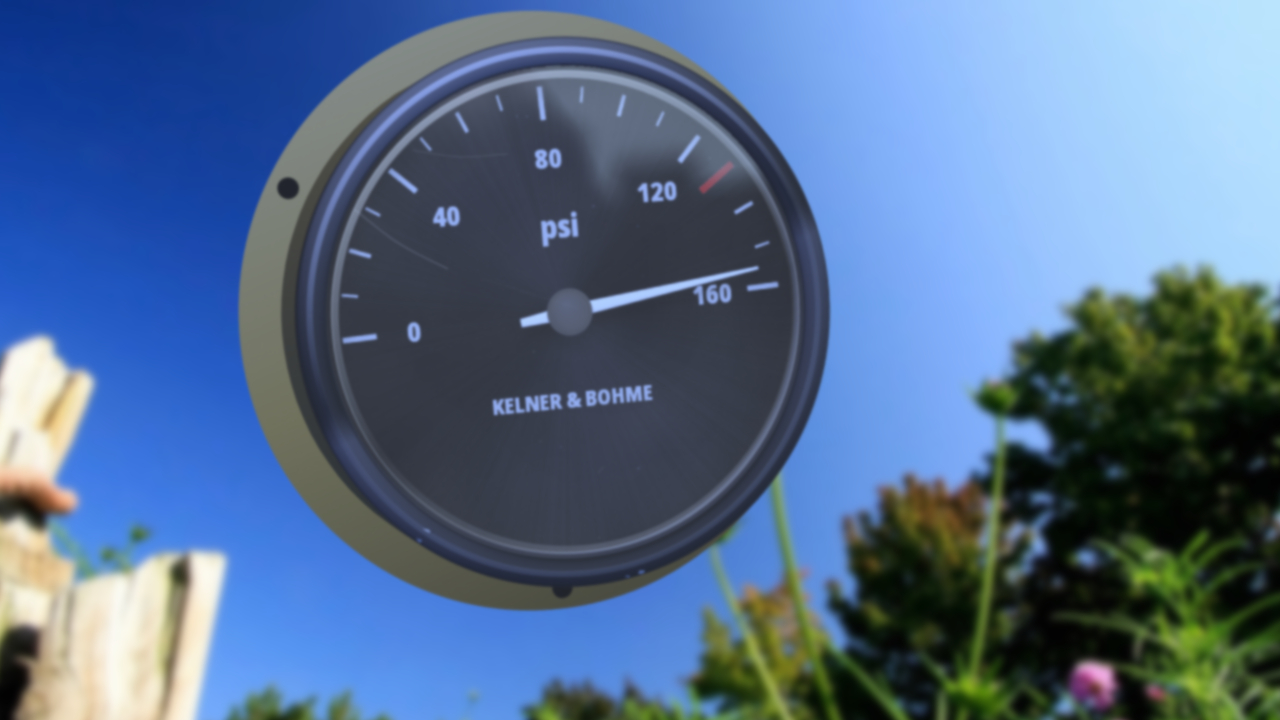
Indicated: 155; psi
